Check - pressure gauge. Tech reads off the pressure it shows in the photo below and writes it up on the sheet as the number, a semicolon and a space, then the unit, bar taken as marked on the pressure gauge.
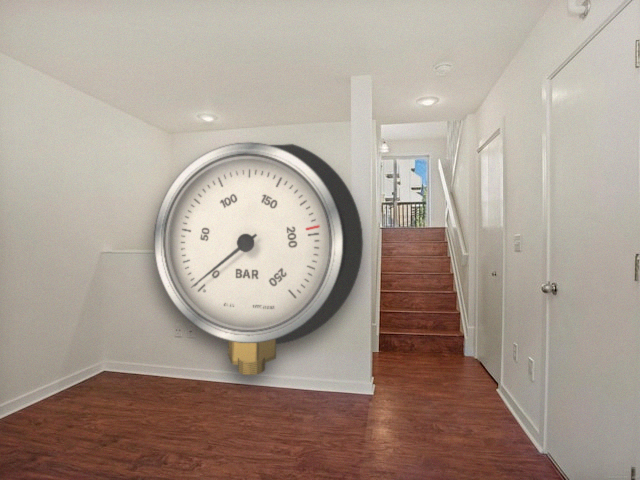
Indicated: 5; bar
